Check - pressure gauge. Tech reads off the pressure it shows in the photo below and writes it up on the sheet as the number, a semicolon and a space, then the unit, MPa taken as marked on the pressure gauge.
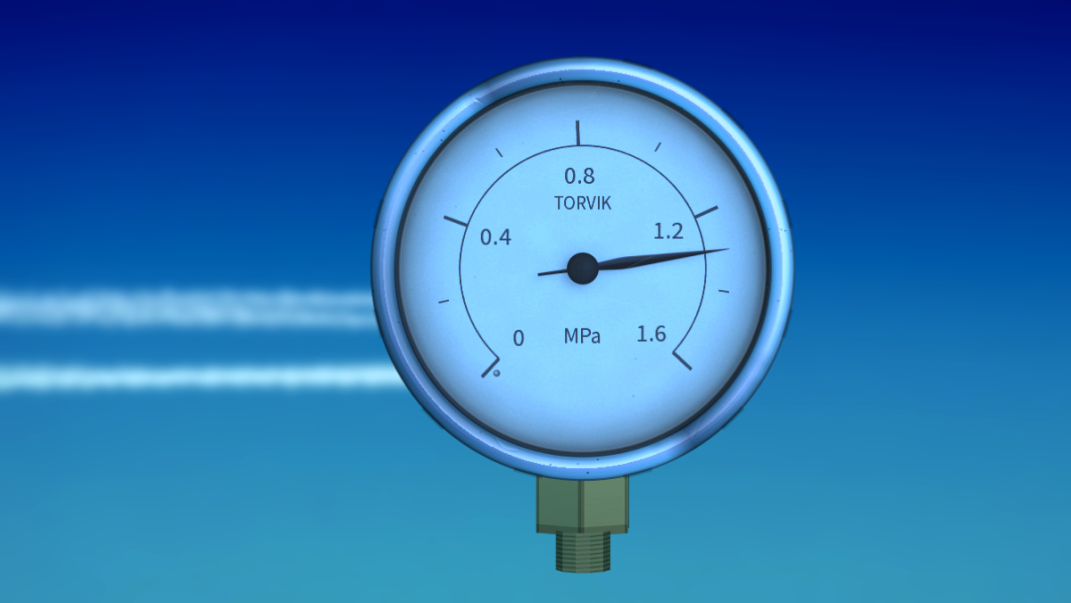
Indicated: 1.3; MPa
